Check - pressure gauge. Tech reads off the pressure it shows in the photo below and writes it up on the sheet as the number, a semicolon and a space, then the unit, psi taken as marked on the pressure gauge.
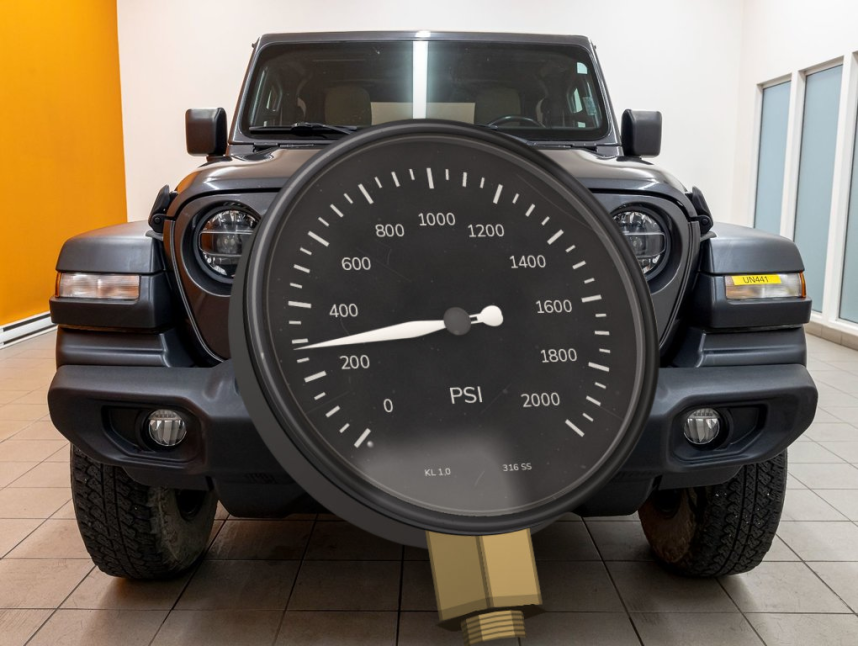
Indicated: 275; psi
